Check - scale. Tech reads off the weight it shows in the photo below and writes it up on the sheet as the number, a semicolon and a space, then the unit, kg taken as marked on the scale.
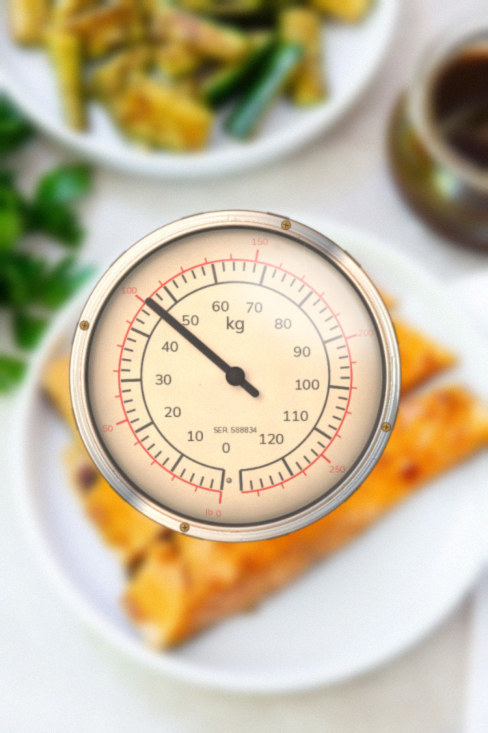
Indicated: 46; kg
